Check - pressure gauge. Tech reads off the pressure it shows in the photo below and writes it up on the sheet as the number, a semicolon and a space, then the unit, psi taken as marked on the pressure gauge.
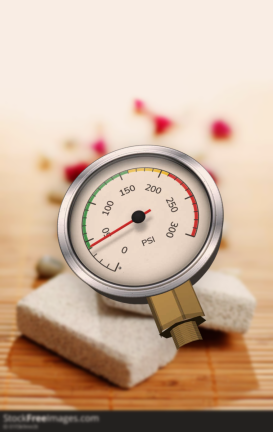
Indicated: 40; psi
